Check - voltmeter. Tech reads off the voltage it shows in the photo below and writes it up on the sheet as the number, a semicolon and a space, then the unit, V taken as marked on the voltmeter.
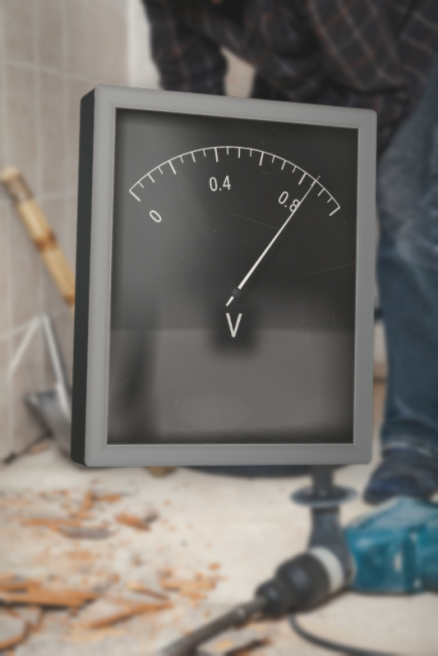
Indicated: 0.85; V
